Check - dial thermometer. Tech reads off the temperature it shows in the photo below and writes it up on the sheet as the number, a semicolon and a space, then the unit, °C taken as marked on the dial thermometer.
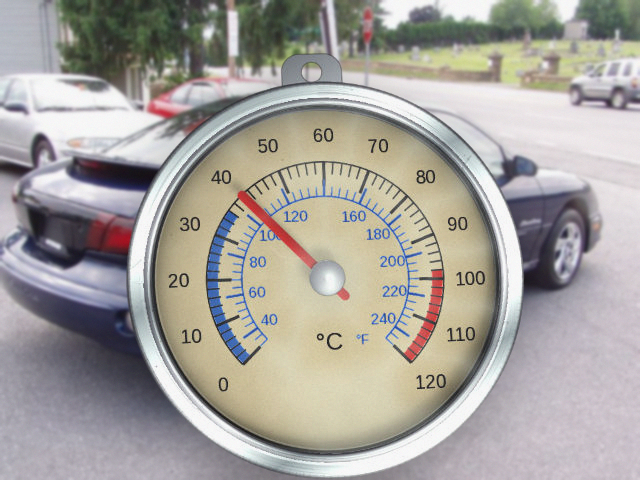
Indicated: 40; °C
